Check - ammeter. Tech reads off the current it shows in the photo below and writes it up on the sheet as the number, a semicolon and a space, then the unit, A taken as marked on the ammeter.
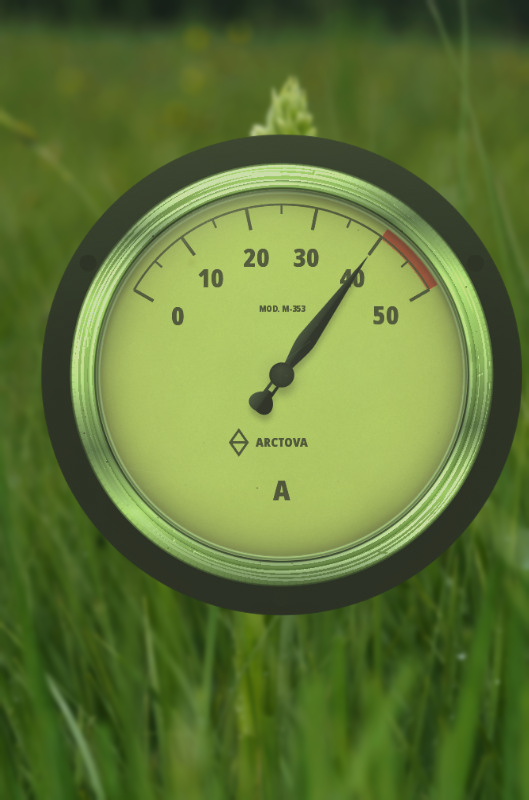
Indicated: 40; A
